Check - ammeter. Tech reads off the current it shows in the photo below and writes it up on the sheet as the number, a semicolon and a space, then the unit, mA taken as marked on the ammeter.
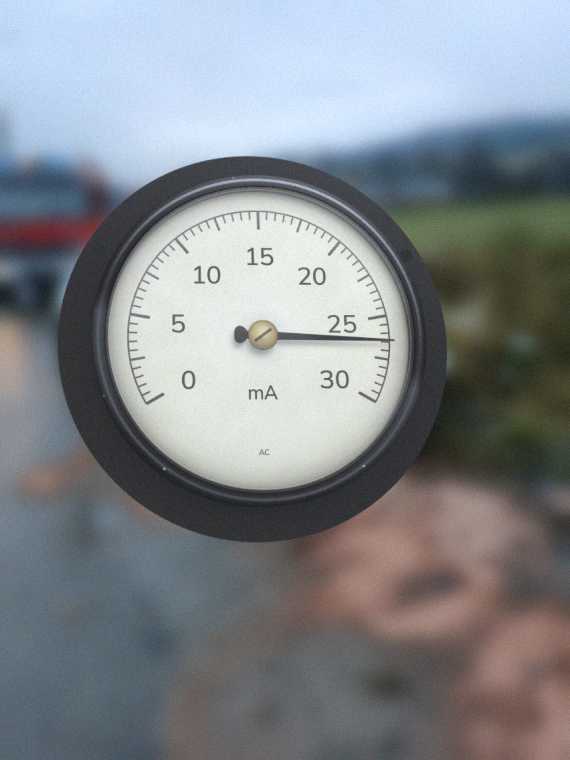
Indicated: 26.5; mA
